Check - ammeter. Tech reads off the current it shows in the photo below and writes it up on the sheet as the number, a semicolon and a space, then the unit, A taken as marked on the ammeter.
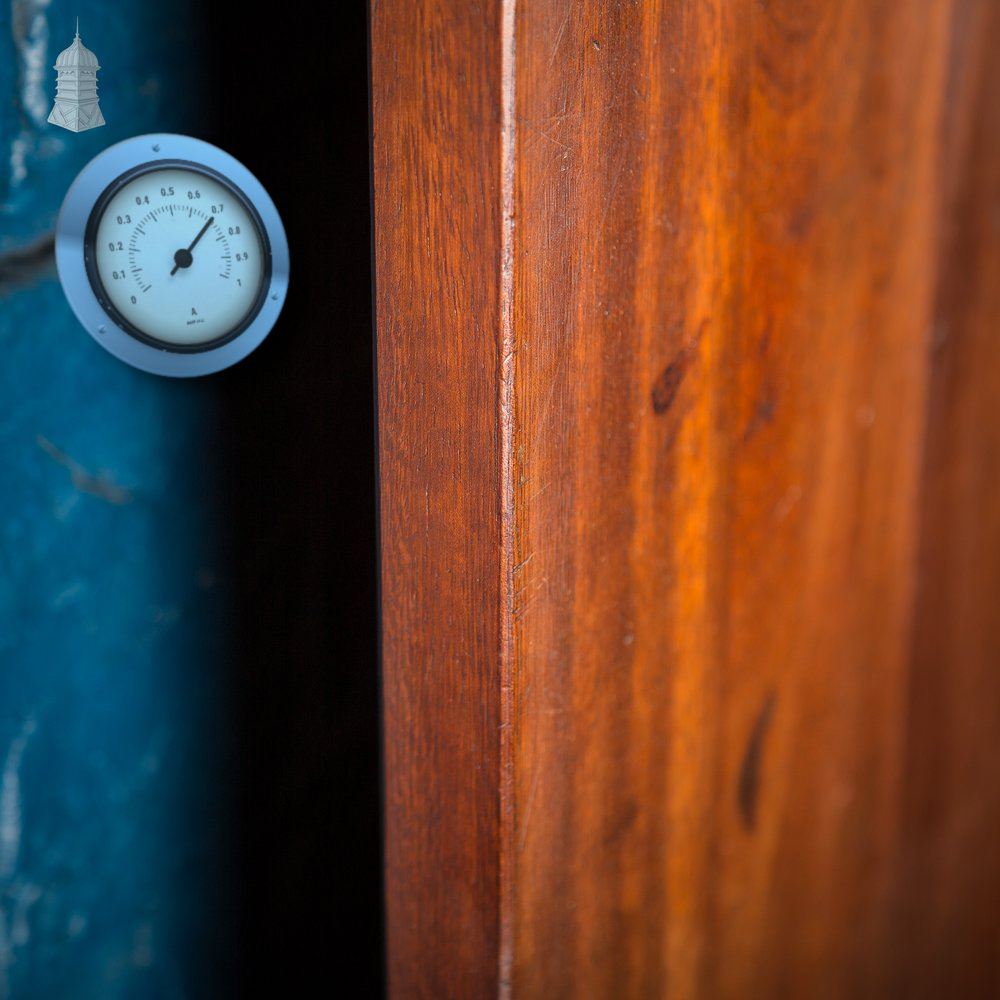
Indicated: 0.7; A
